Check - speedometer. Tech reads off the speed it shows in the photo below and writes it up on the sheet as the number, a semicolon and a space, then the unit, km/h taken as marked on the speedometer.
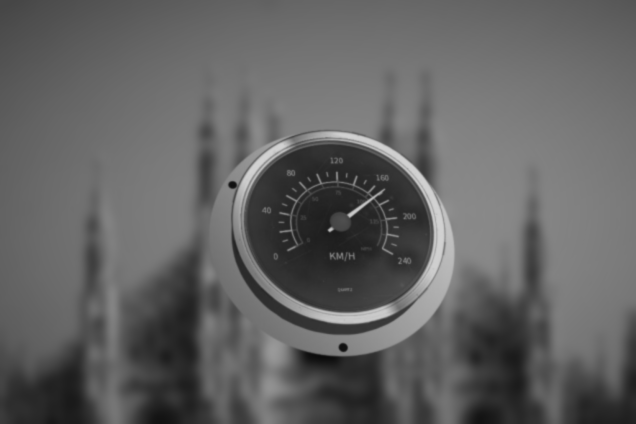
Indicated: 170; km/h
